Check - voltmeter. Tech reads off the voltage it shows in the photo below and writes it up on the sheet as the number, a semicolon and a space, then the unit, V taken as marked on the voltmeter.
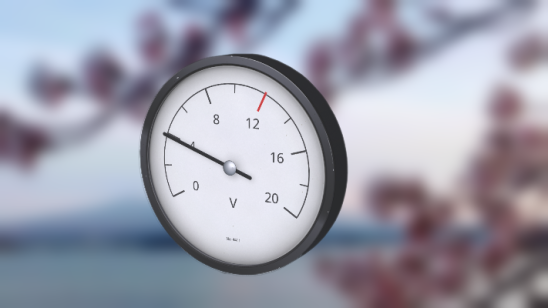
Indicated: 4; V
